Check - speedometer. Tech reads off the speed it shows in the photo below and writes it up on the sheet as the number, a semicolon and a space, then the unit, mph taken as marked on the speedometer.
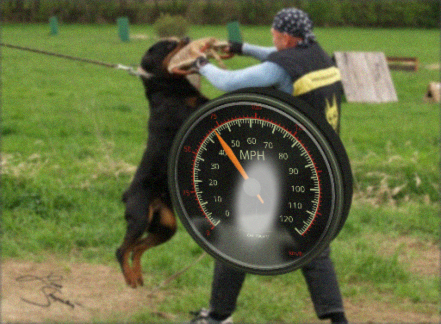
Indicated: 45; mph
